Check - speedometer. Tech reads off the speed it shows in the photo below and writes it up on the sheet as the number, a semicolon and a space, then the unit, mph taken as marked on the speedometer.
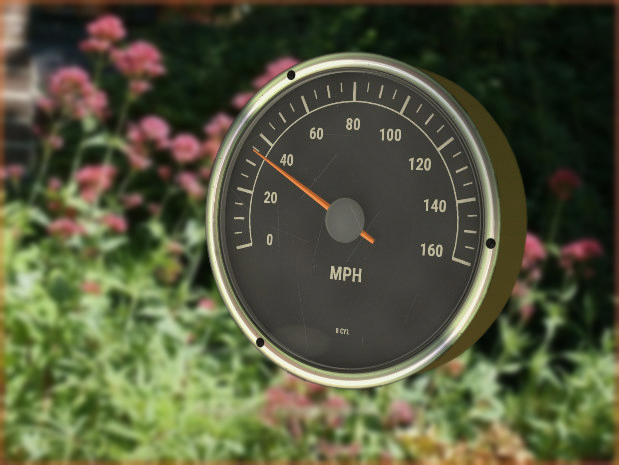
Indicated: 35; mph
